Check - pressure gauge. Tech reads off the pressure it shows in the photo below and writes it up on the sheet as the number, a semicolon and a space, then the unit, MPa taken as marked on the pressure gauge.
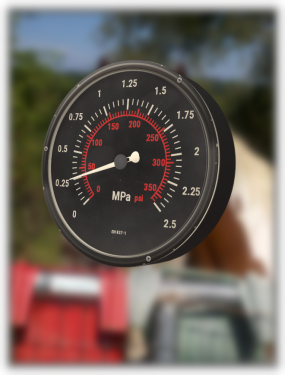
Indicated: 0.25; MPa
